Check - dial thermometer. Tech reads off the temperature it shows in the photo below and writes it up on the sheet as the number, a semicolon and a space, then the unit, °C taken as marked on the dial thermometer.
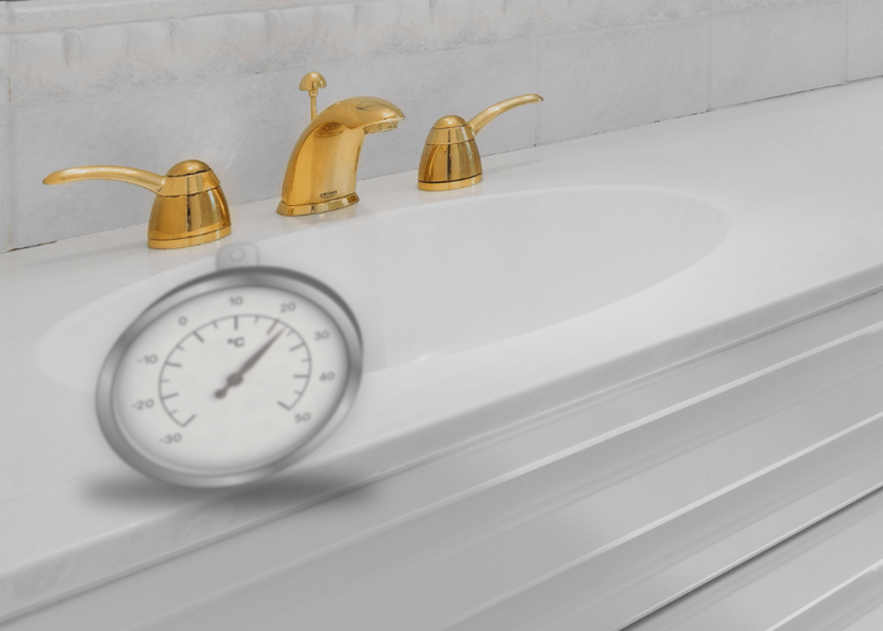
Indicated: 22.5; °C
